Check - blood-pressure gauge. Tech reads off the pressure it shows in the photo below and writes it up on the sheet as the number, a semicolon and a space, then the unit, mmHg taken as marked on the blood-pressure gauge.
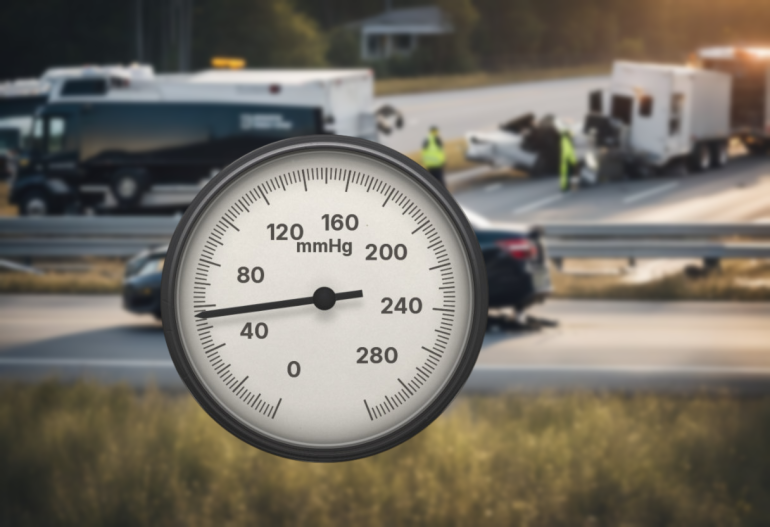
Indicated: 56; mmHg
